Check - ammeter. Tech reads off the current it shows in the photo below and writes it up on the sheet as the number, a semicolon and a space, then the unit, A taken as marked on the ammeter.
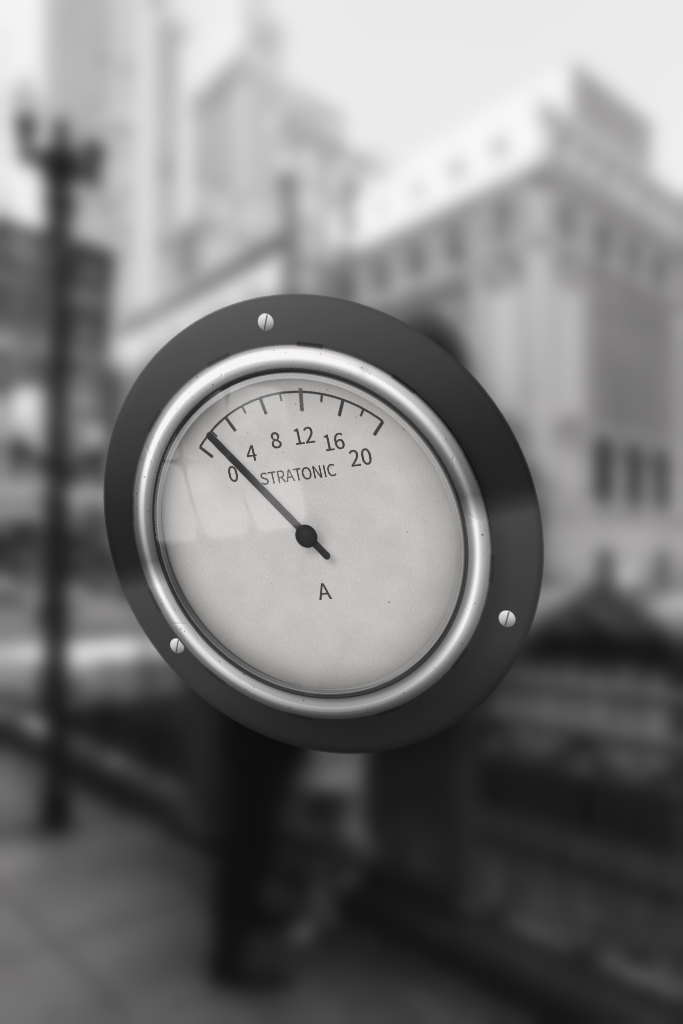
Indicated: 2; A
